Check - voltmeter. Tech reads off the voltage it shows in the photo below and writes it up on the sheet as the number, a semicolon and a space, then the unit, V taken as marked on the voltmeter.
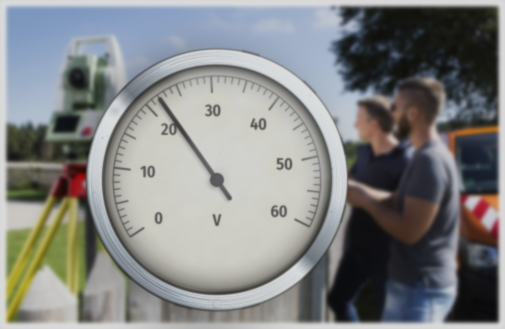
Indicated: 22; V
